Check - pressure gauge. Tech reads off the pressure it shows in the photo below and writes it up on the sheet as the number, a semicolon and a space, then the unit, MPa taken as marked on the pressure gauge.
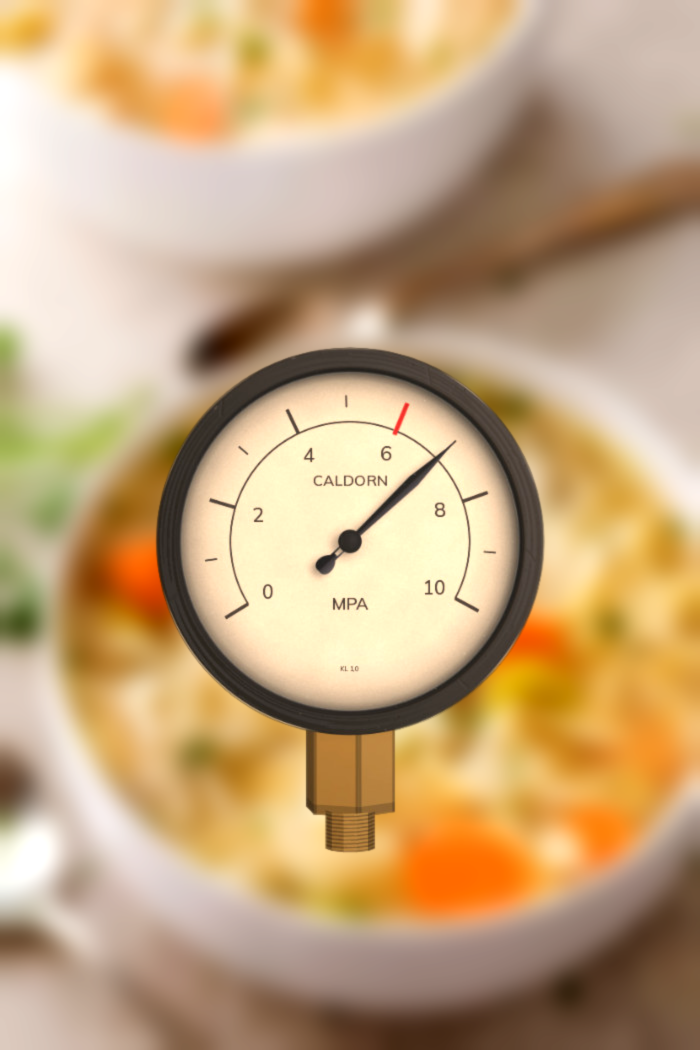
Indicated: 7; MPa
